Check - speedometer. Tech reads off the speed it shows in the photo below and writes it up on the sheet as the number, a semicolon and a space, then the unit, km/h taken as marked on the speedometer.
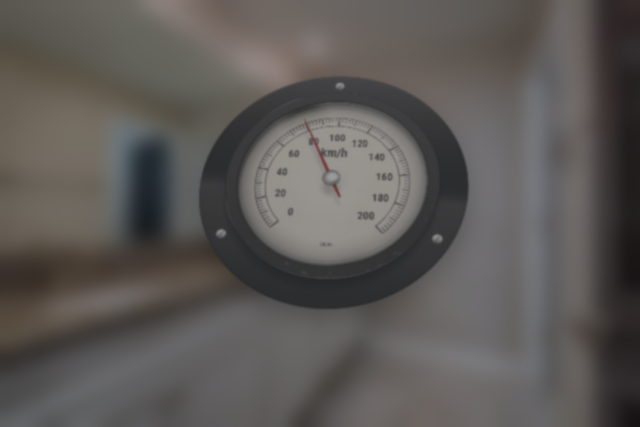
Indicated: 80; km/h
